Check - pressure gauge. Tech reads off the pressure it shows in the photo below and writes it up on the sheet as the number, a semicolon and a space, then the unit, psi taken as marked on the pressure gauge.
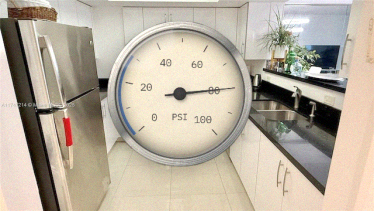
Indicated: 80; psi
